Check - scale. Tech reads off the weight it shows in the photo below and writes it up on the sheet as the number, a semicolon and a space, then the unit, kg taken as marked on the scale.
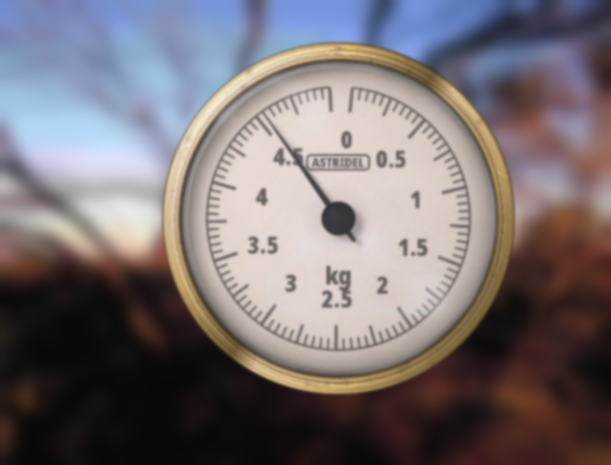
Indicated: 4.55; kg
